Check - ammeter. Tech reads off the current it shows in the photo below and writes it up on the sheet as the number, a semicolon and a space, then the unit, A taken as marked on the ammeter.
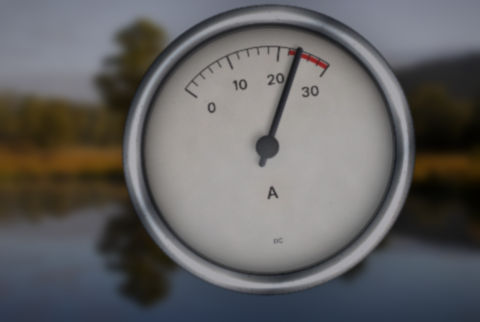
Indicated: 24; A
